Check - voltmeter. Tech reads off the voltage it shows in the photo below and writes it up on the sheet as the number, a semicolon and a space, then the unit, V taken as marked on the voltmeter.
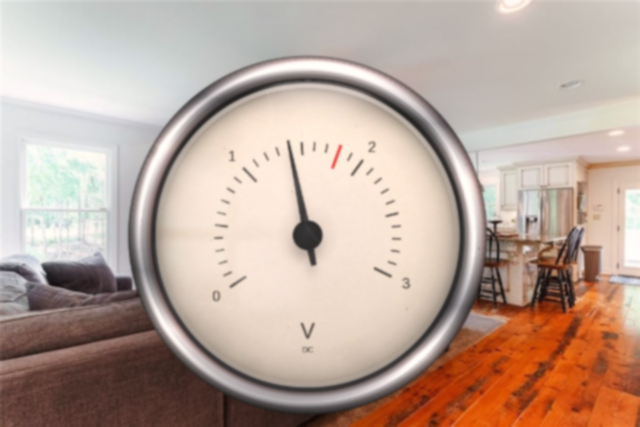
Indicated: 1.4; V
